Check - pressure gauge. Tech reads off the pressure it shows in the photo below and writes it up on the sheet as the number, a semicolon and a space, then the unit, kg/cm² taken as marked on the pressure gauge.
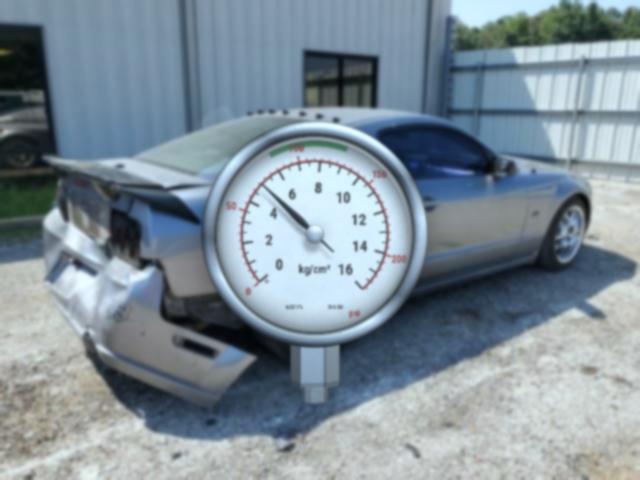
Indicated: 5; kg/cm²
